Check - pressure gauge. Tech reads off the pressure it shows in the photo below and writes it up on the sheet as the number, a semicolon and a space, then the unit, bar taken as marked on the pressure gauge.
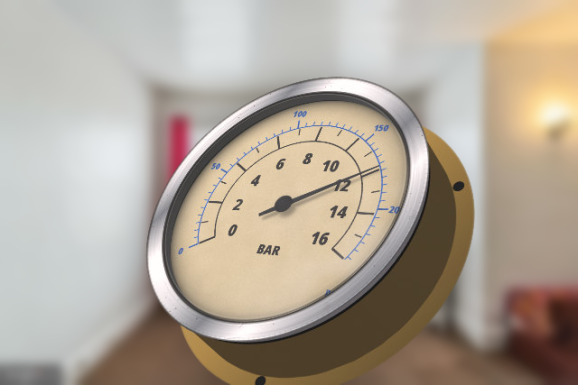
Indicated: 12; bar
